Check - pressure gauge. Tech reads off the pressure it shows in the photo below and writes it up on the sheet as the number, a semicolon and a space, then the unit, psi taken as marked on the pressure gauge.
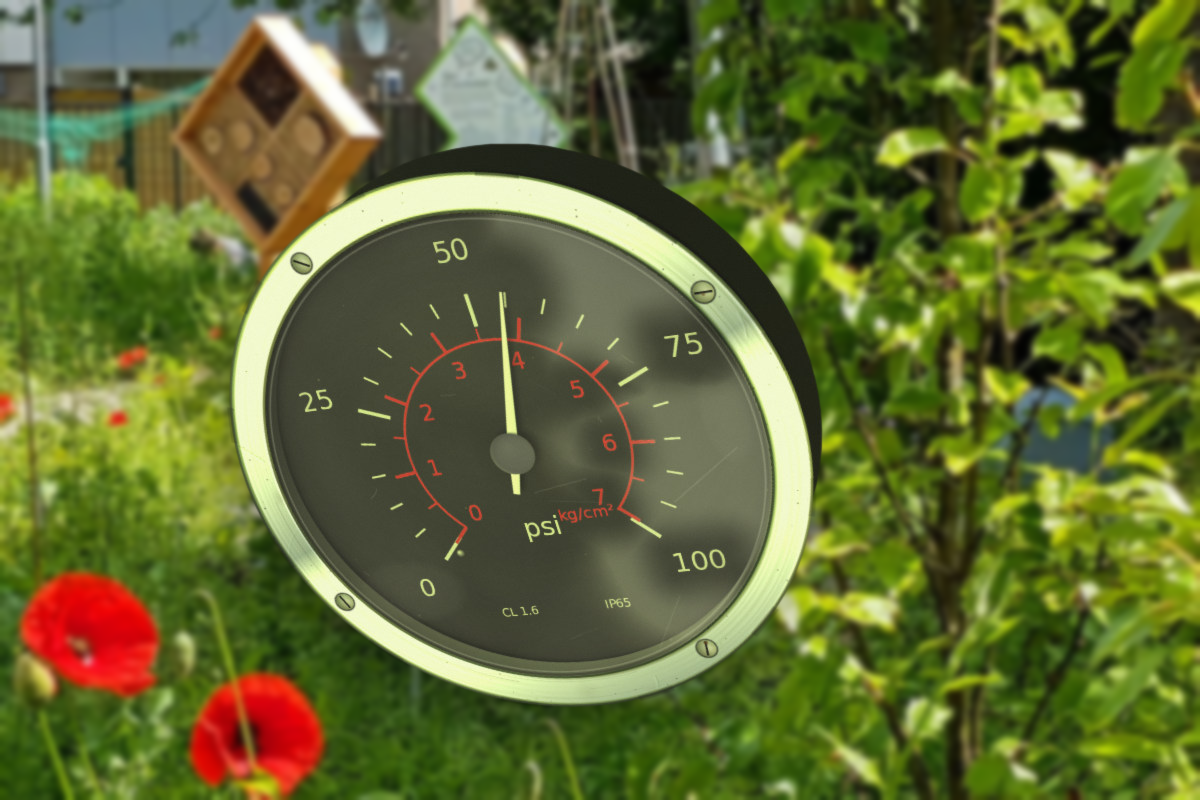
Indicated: 55; psi
